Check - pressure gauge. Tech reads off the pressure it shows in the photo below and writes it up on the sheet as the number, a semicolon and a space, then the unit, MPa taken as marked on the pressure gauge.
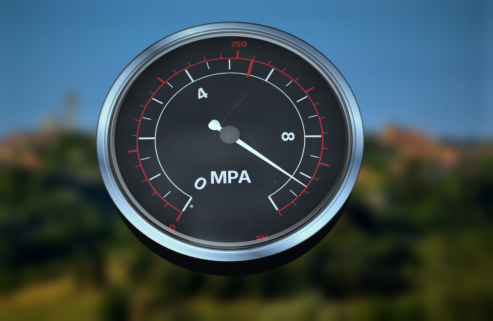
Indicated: 9.25; MPa
